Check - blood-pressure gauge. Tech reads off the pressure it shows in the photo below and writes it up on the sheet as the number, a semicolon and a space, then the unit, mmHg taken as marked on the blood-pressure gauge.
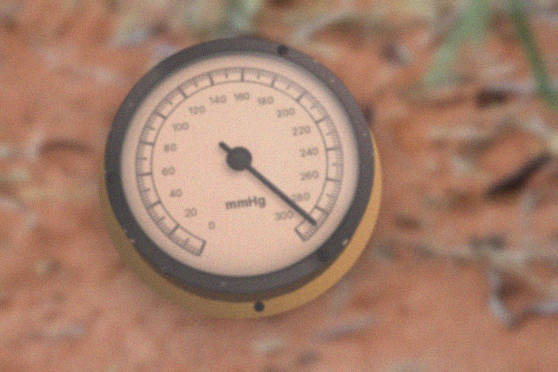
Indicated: 290; mmHg
